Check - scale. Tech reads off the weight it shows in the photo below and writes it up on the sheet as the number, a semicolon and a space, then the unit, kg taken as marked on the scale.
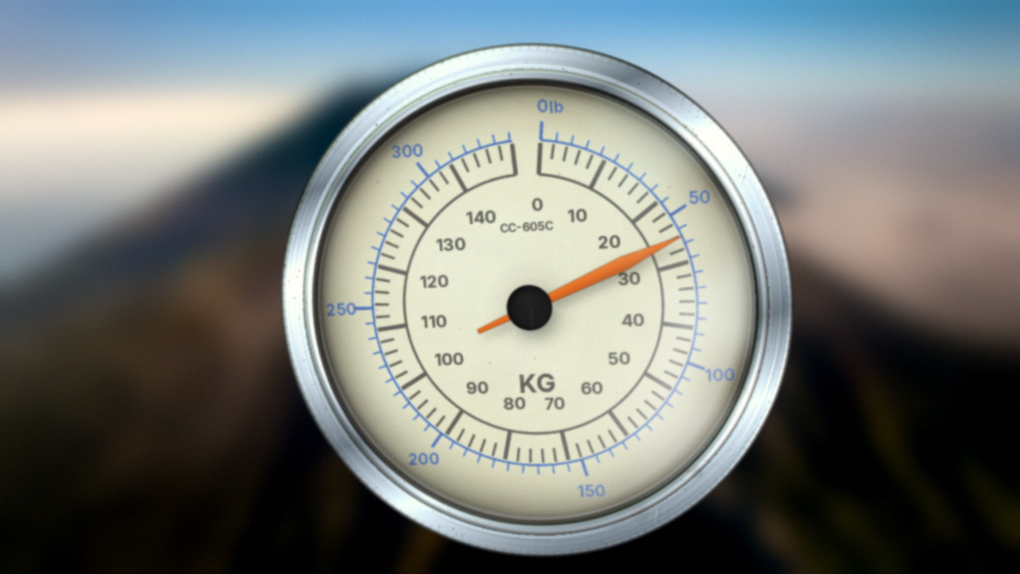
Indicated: 26; kg
